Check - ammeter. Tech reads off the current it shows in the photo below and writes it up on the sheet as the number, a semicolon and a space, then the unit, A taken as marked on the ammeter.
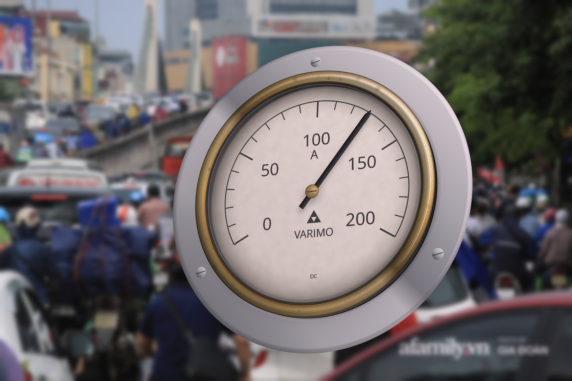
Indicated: 130; A
